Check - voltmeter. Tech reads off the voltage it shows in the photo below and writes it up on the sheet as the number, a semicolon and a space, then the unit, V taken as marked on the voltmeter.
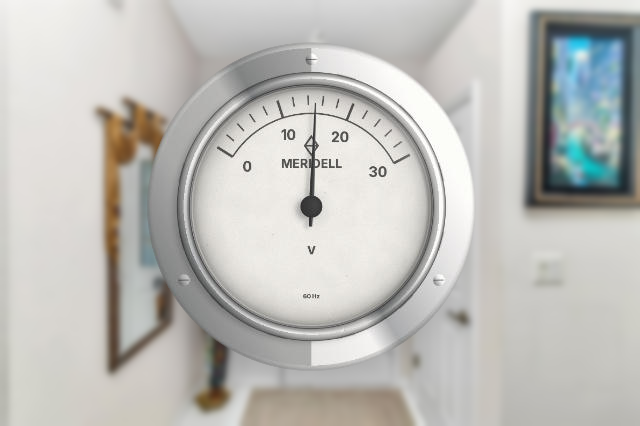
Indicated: 15; V
